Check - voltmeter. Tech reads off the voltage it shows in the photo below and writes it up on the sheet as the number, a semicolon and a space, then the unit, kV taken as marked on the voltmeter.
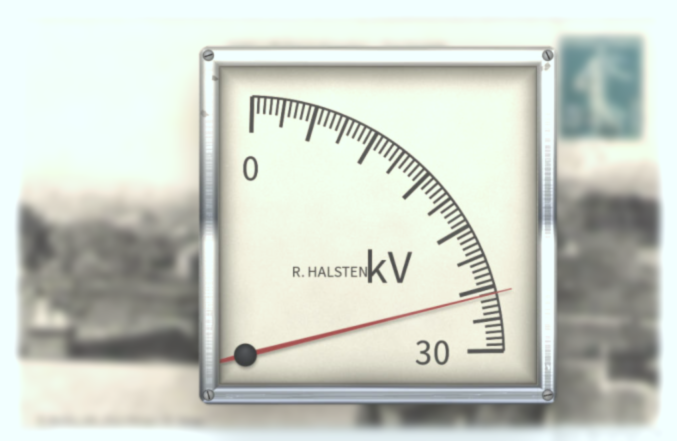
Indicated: 25.5; kV
